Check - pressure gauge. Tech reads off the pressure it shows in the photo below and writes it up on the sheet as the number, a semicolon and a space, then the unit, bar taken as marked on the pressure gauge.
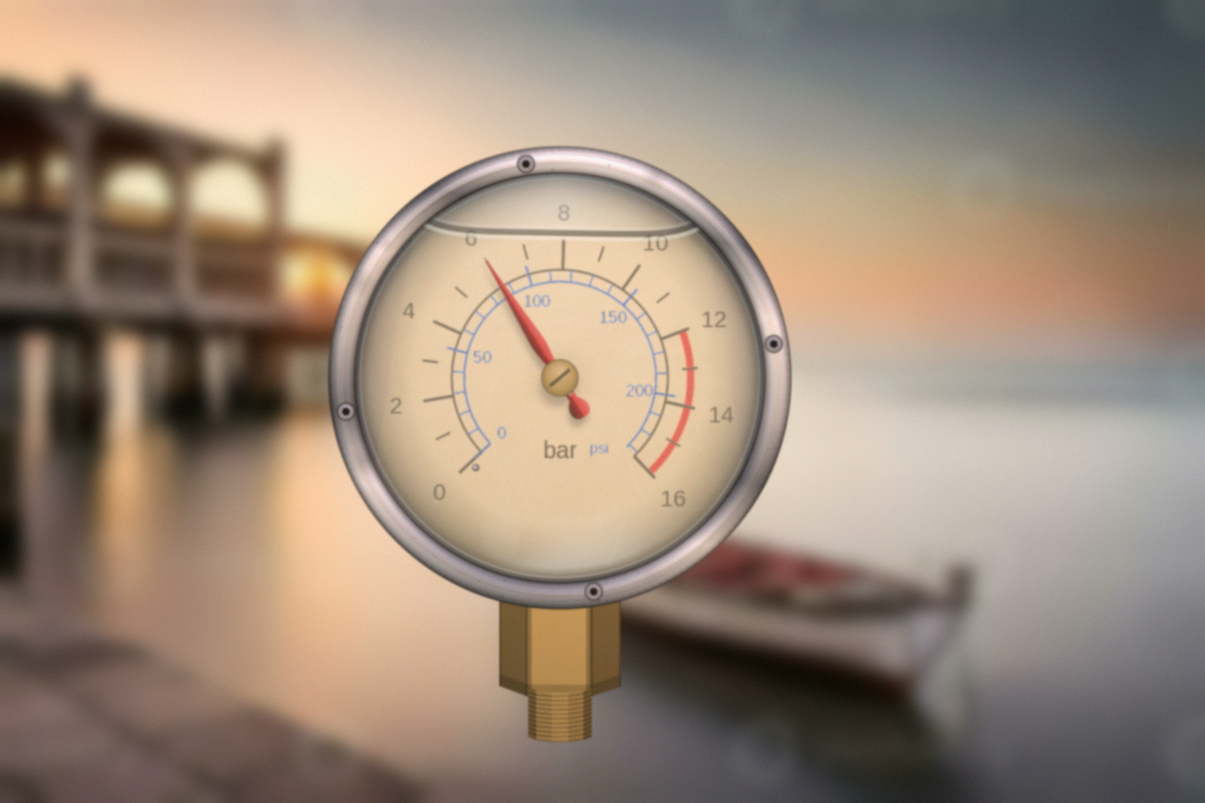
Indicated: 6; bar
